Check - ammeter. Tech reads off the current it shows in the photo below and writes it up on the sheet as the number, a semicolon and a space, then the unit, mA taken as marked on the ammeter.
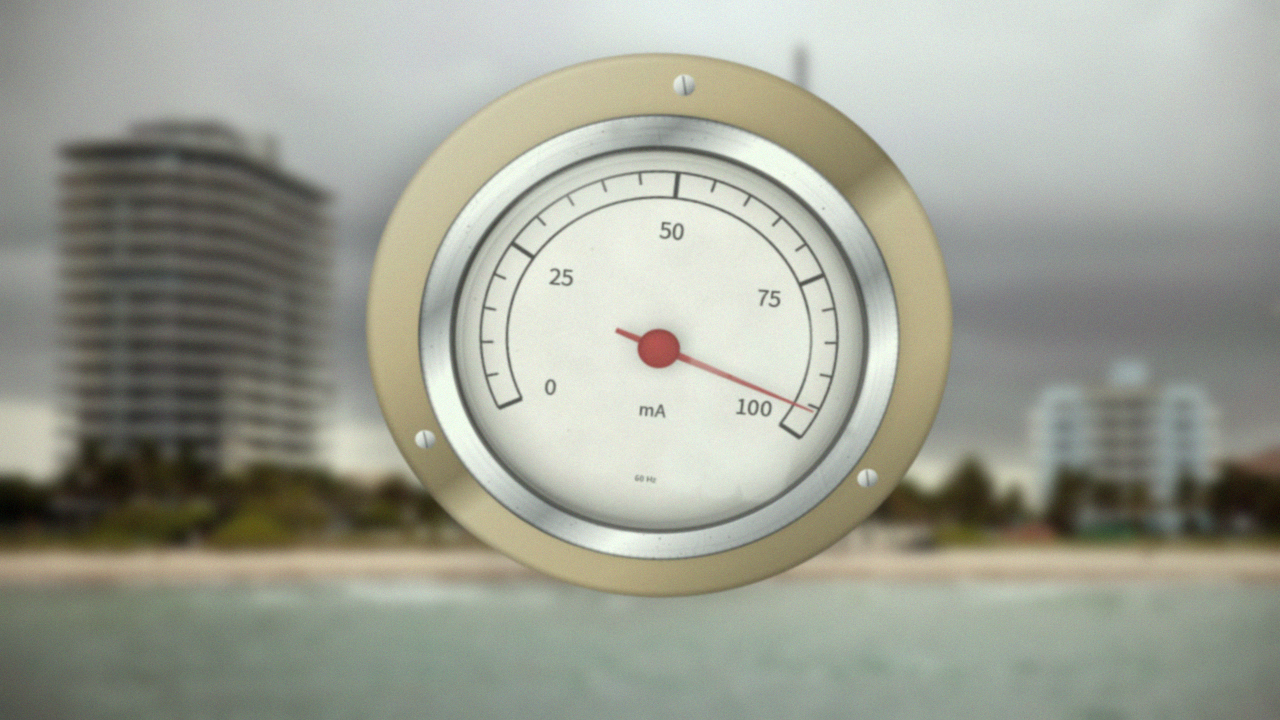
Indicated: 95; mA
